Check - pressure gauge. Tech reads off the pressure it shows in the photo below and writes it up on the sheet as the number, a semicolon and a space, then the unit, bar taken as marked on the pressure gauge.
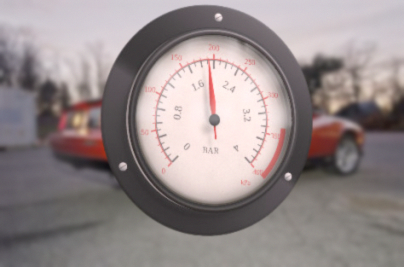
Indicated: 1.9; bar
